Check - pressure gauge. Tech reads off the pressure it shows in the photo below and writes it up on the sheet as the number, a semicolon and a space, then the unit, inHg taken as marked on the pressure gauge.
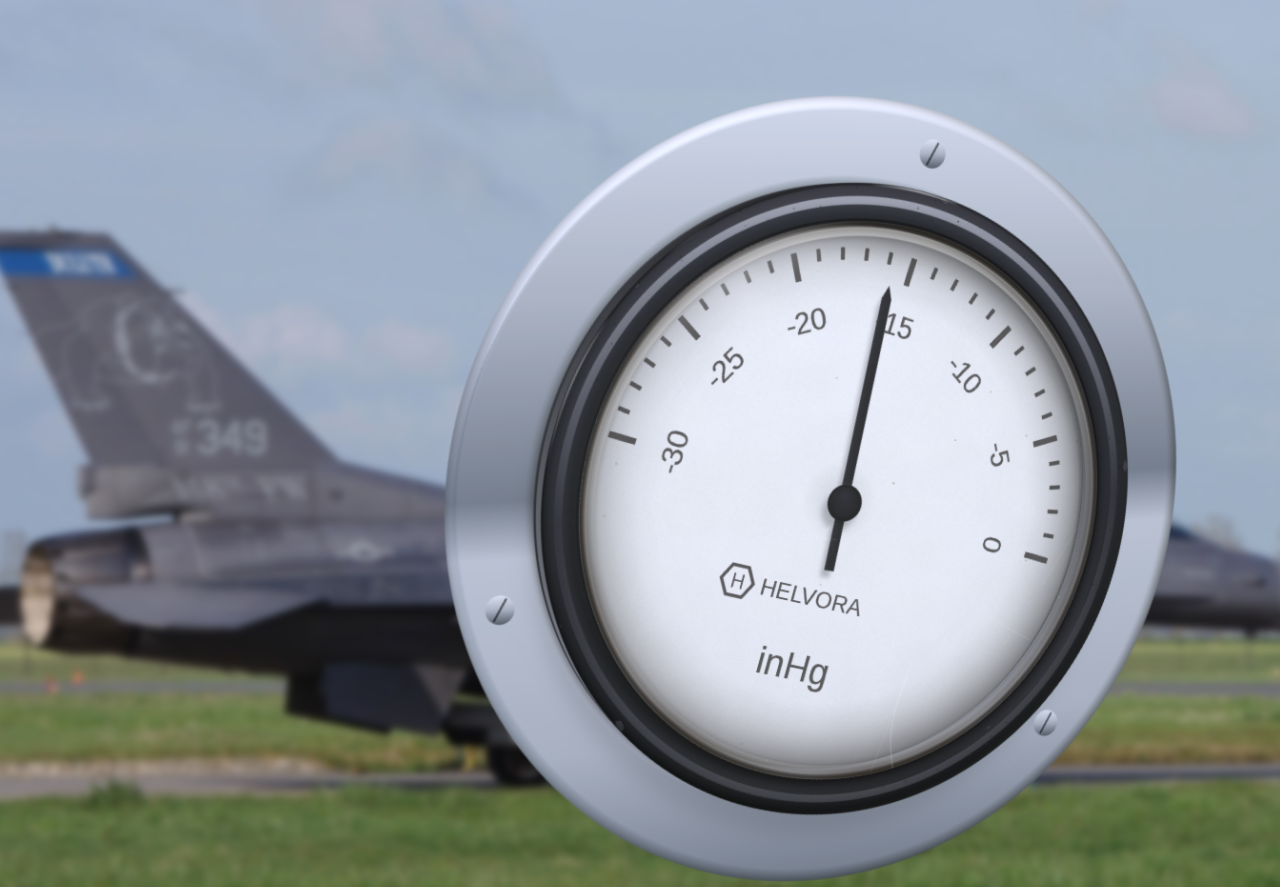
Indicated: -16; inHg
